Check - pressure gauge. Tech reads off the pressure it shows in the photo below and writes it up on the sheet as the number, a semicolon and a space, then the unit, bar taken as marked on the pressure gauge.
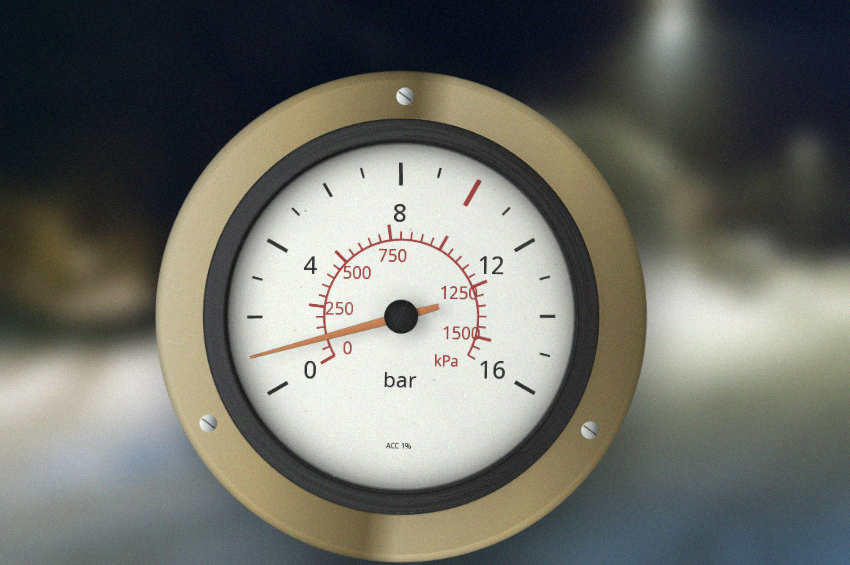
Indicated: 1; bar
